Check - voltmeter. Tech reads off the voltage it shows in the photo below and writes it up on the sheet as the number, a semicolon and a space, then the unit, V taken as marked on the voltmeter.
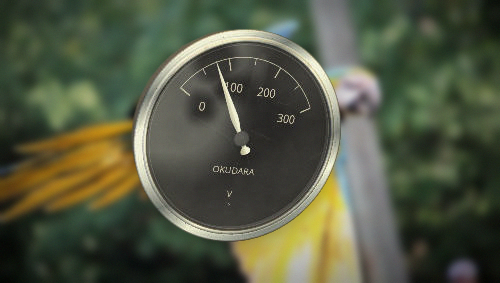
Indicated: 75; V
